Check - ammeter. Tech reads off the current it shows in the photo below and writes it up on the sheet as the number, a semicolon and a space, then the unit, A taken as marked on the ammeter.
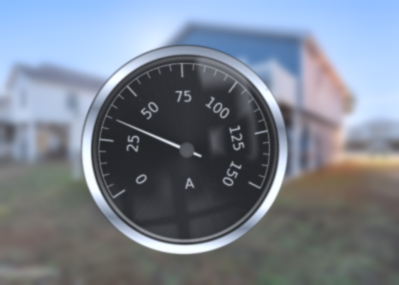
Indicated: 35; A
